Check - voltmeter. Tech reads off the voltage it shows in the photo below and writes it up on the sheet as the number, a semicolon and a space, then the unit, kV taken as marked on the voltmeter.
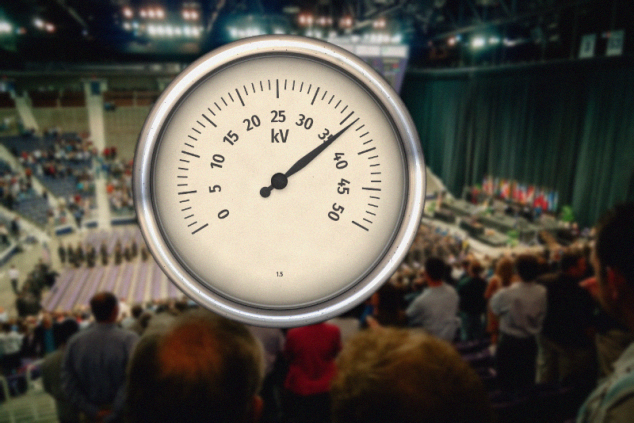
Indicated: 36; kV
